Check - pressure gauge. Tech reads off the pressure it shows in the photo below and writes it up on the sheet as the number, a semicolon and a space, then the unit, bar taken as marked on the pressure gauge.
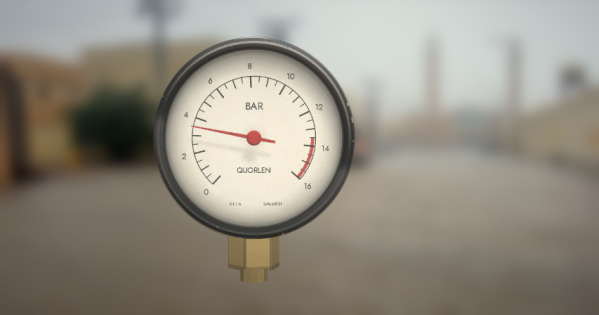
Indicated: 3.5; bar
